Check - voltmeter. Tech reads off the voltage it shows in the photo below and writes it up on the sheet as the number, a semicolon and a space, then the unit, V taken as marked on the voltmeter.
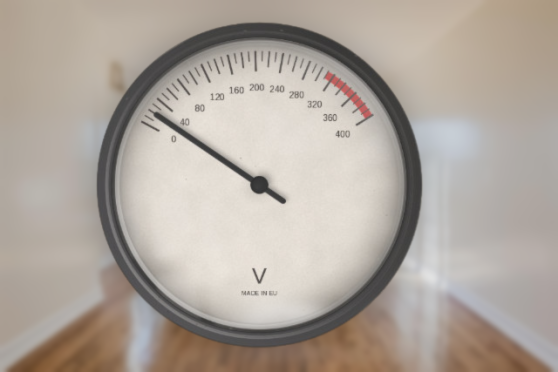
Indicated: 20; V
